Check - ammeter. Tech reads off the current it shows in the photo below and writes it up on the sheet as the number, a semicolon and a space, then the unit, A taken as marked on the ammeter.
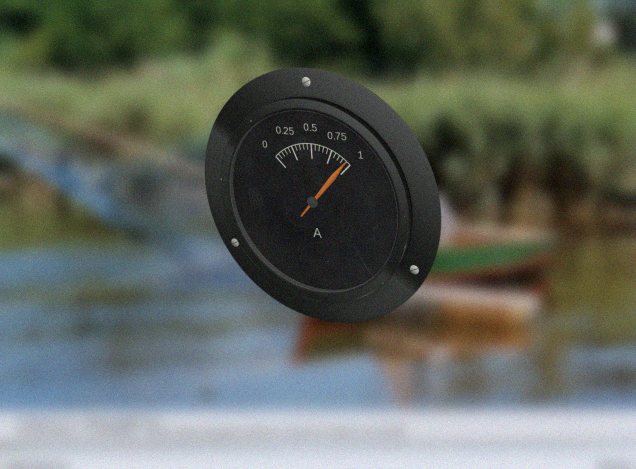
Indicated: 0.95; A
